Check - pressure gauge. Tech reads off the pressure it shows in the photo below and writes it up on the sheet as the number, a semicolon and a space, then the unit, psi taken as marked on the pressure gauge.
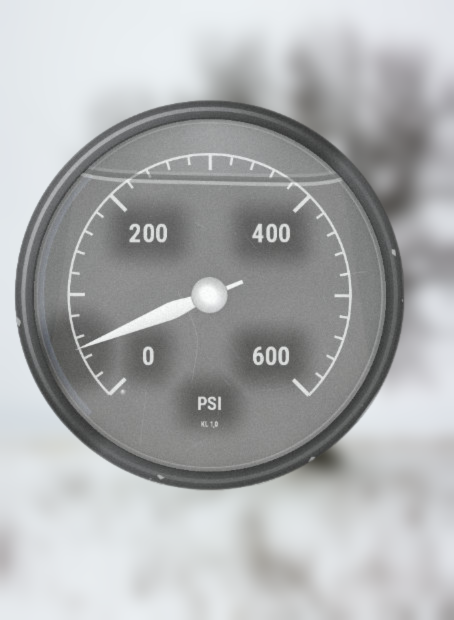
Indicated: 50; psi
